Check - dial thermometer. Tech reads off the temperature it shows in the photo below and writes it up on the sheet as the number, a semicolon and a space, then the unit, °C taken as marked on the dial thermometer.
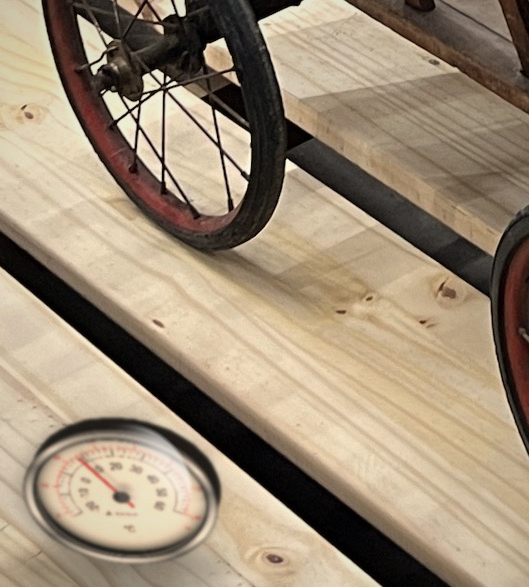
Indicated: 10; °C
